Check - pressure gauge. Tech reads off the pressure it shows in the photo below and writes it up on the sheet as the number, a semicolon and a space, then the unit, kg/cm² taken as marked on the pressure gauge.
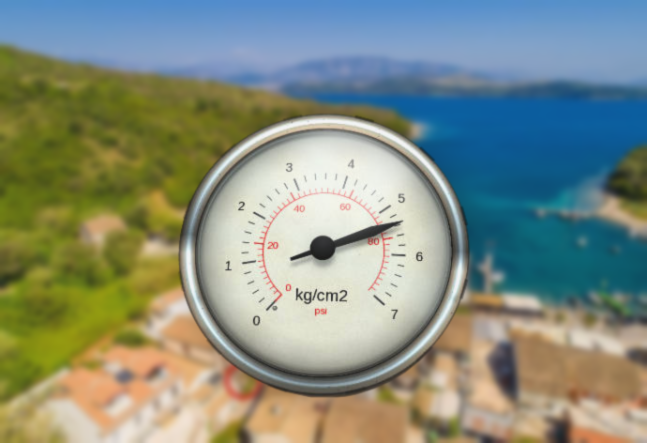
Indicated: 5.4; kg/cm²
